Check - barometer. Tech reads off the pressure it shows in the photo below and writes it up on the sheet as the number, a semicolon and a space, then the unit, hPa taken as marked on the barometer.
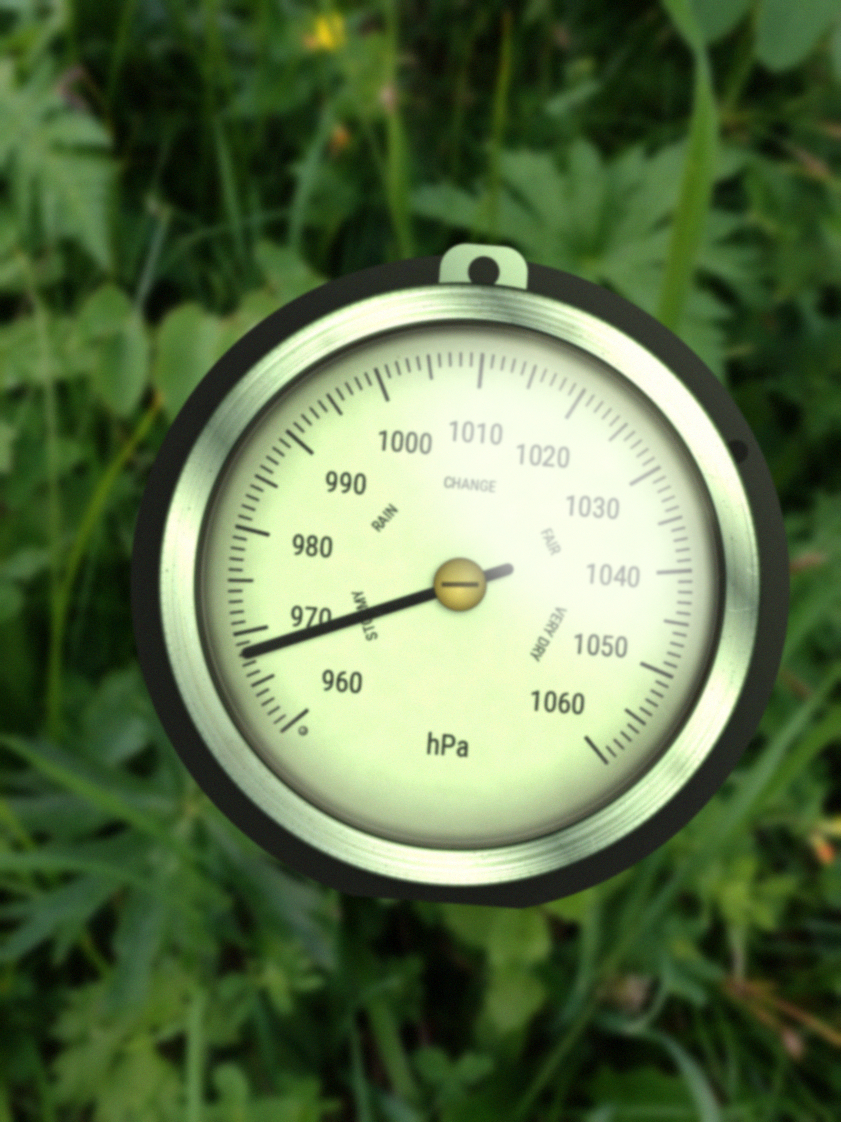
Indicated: 968; hPa
